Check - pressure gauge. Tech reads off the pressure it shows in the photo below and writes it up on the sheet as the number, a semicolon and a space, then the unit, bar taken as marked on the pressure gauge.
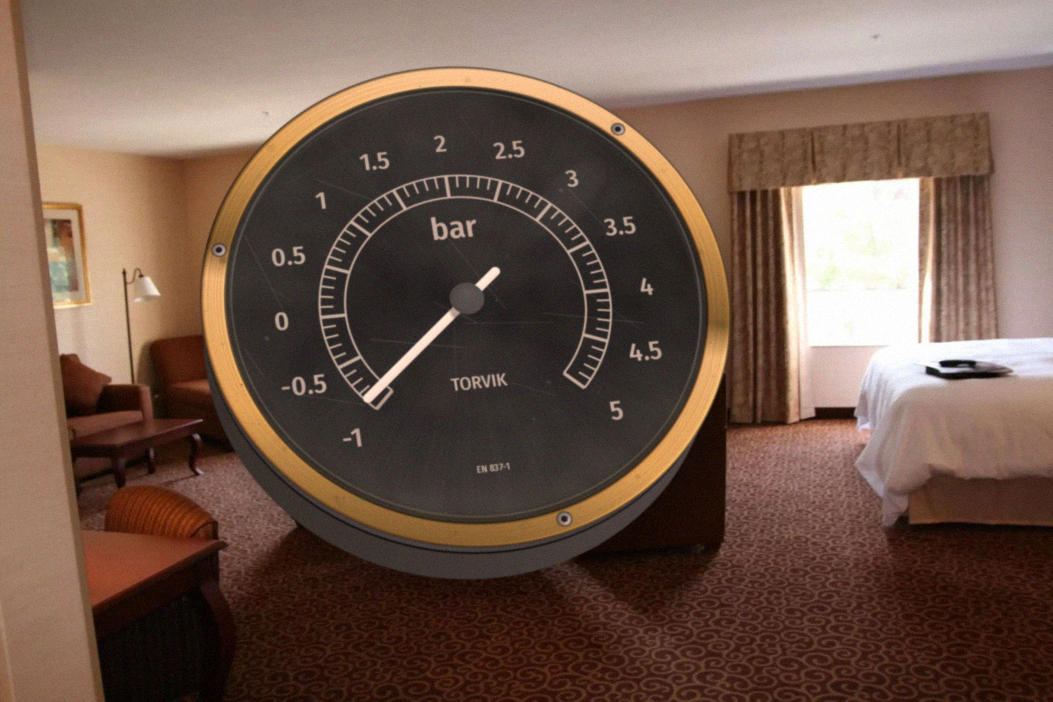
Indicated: -0.9; bar
